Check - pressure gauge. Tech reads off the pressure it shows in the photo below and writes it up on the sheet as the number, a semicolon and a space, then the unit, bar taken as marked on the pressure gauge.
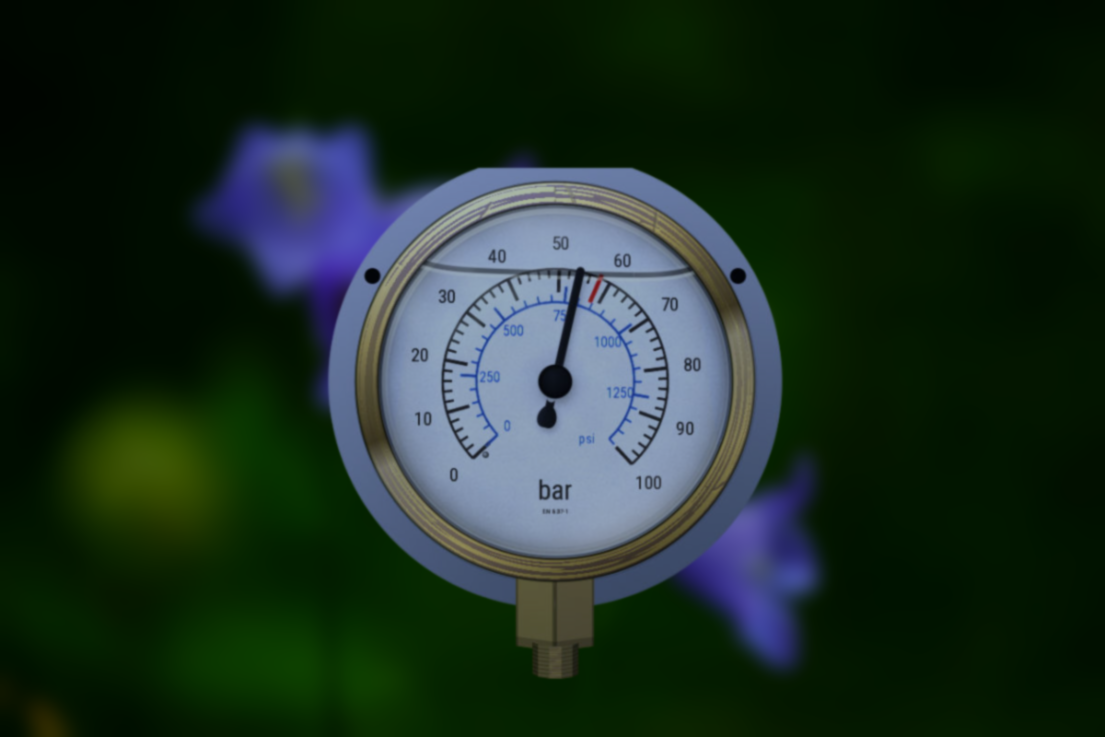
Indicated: 54; bar
